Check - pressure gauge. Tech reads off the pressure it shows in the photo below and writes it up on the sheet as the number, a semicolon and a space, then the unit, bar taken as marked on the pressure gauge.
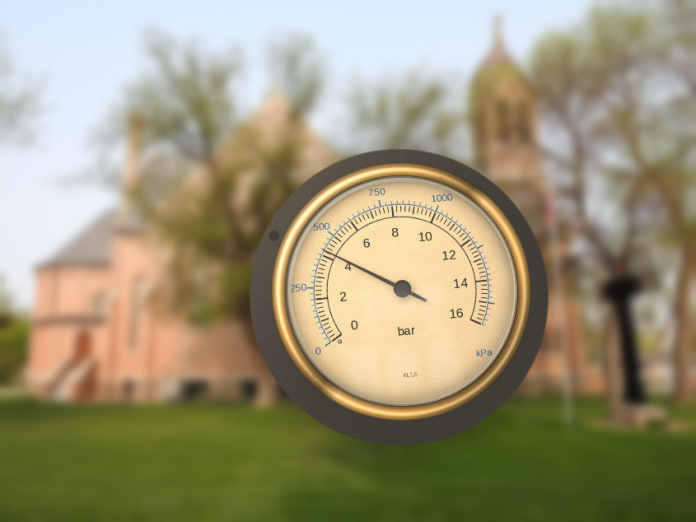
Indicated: 4.2; bar
